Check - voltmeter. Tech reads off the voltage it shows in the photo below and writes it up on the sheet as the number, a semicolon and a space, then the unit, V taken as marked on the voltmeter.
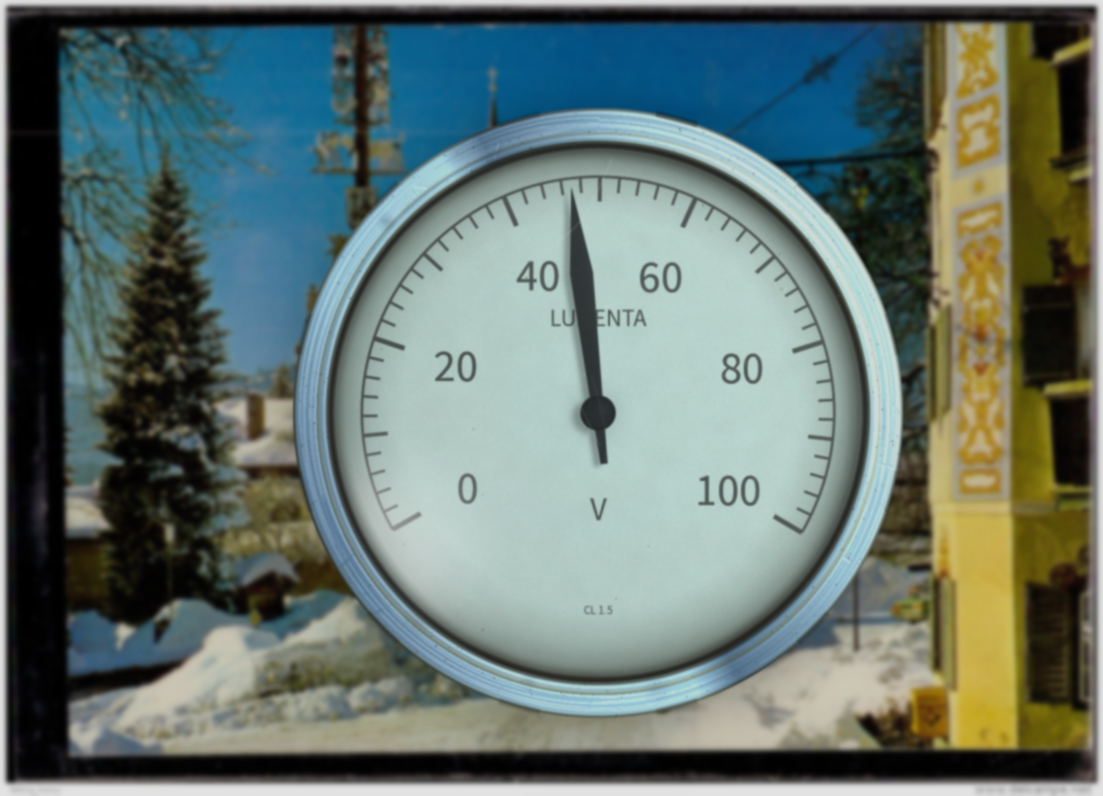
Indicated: 47; V
